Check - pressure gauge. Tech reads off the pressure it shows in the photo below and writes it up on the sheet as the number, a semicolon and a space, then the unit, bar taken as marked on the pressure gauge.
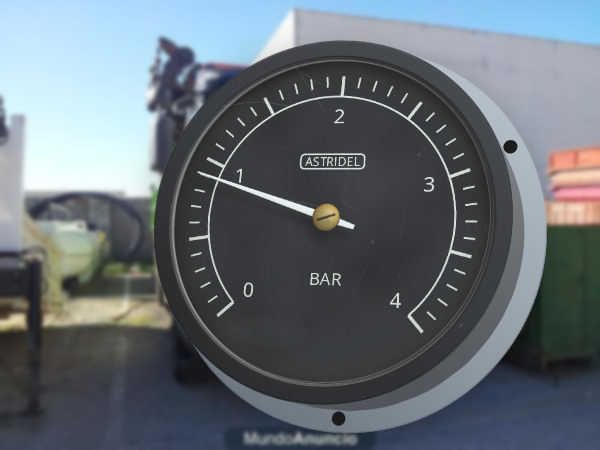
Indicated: 0.9; bar
